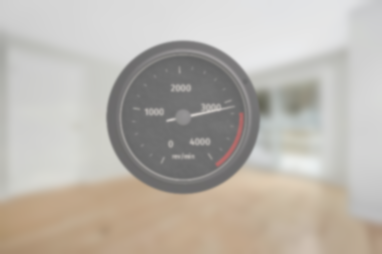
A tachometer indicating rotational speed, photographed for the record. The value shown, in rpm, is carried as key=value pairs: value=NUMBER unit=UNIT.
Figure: value=3100 unit=rpm
